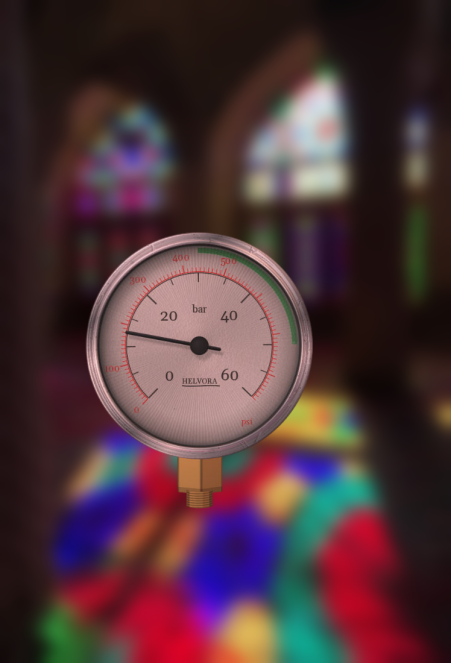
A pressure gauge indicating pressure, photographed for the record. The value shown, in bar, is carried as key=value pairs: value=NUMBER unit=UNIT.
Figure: value=12.5 unit=bar
